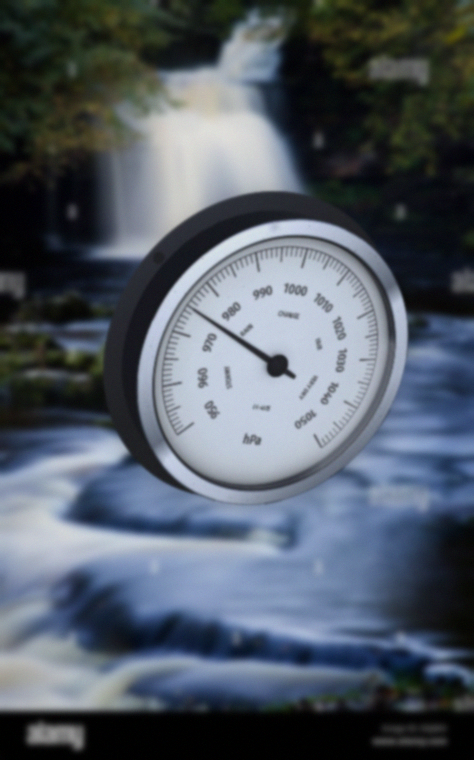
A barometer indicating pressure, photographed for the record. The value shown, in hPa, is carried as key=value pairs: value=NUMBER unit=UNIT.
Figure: value=975 unit=hPa
